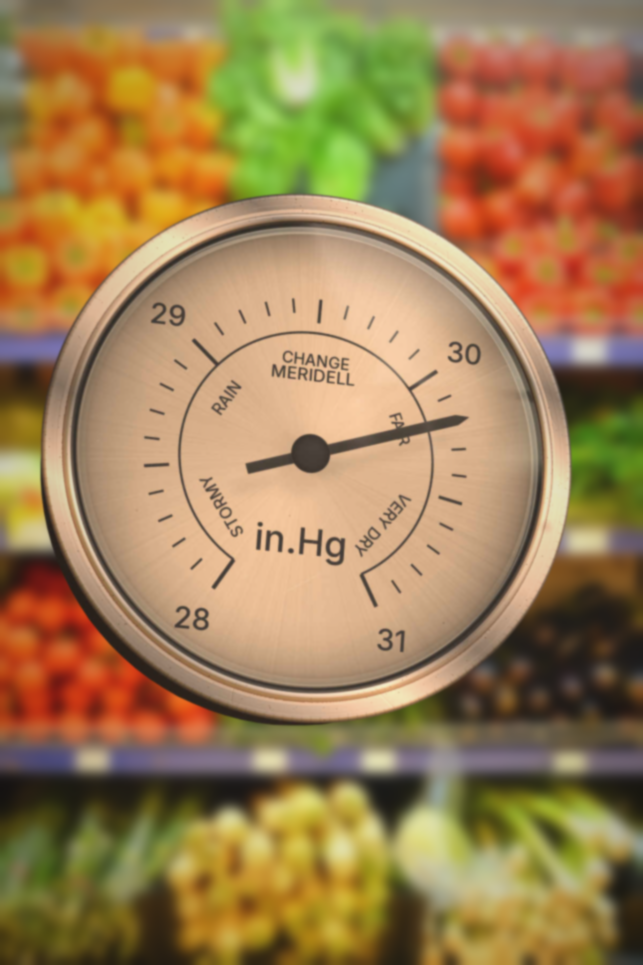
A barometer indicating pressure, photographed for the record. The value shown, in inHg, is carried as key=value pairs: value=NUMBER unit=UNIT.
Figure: value=30.2 unit=inHg
